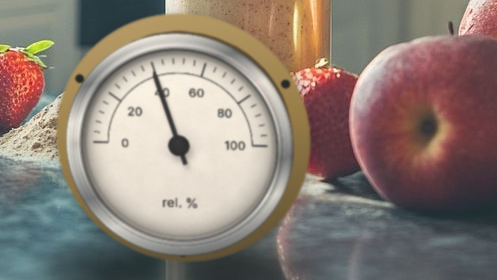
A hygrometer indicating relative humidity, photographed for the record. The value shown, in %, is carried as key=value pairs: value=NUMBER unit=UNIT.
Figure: value=40 unit=%
